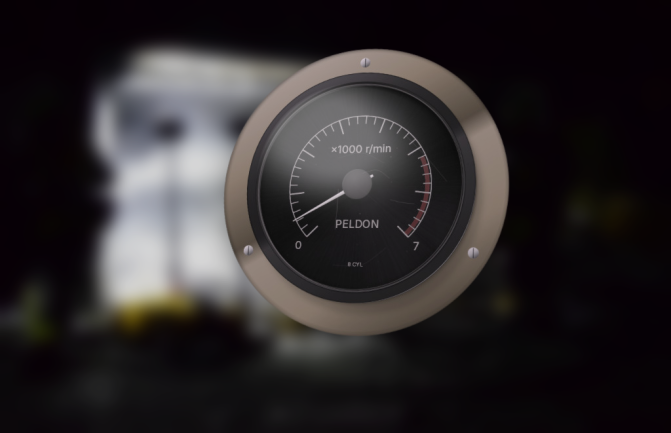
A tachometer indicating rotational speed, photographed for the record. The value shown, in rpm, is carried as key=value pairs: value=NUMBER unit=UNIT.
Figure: value=400 unit=rpm
